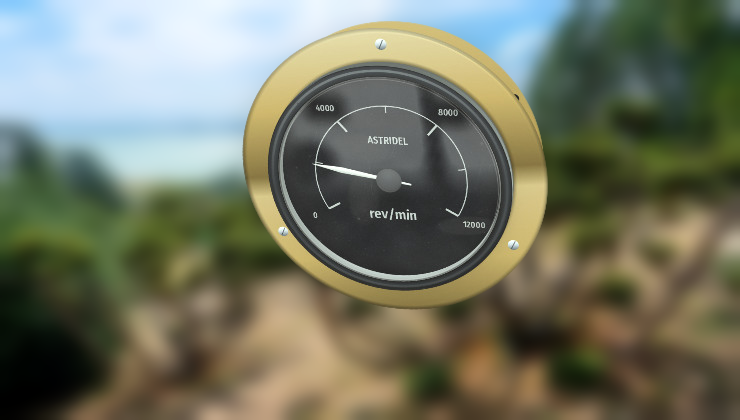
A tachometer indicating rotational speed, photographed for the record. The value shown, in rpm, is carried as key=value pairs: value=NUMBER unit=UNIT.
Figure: value=2000 unit=rpm
